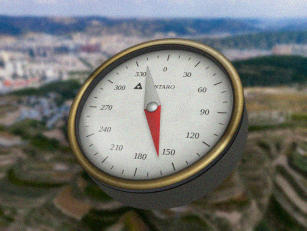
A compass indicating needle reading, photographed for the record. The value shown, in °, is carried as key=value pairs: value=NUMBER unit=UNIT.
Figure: value=160 unit=°
